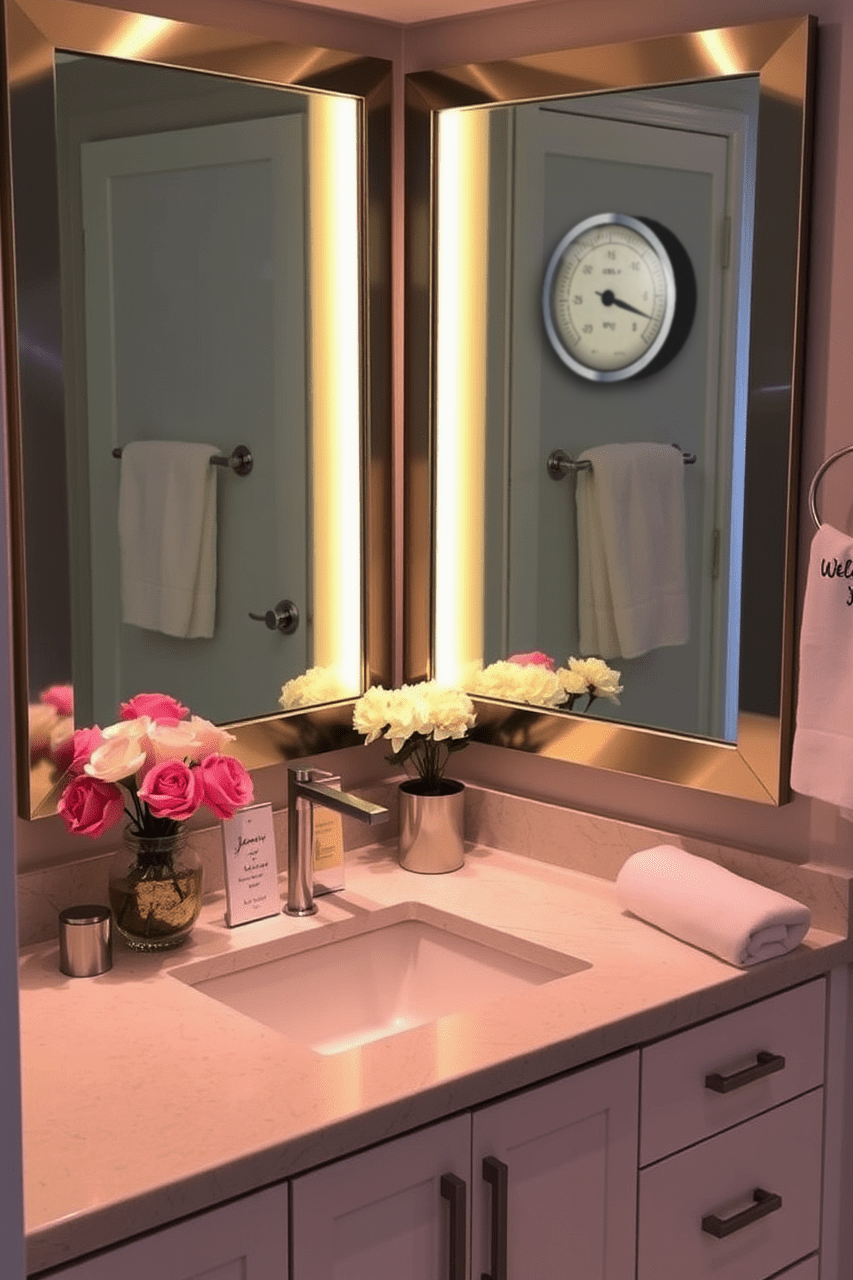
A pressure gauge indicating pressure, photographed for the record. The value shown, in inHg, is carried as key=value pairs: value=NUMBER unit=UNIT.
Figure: value=-2.5 unit=inHg
